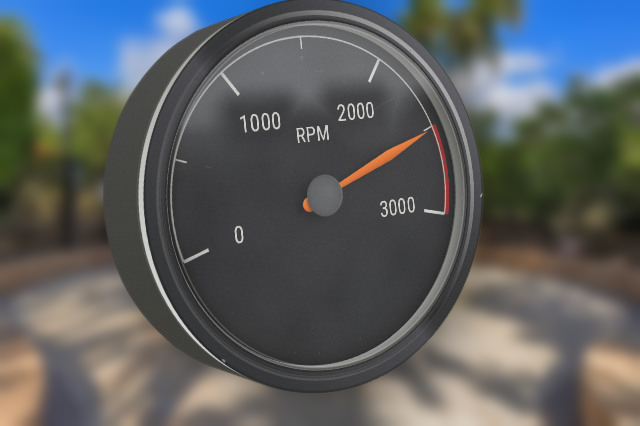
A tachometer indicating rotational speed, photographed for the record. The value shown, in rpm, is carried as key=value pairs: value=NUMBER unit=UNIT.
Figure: value=2500 unit=rpm
